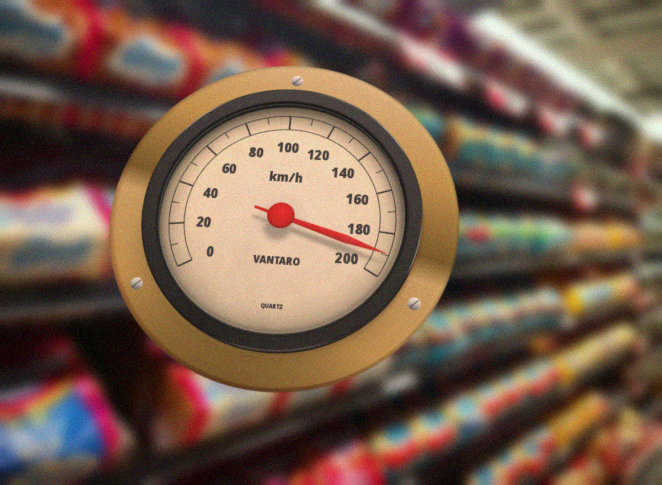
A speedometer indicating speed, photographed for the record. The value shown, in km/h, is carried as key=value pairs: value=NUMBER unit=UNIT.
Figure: value=190 unit=km/h
